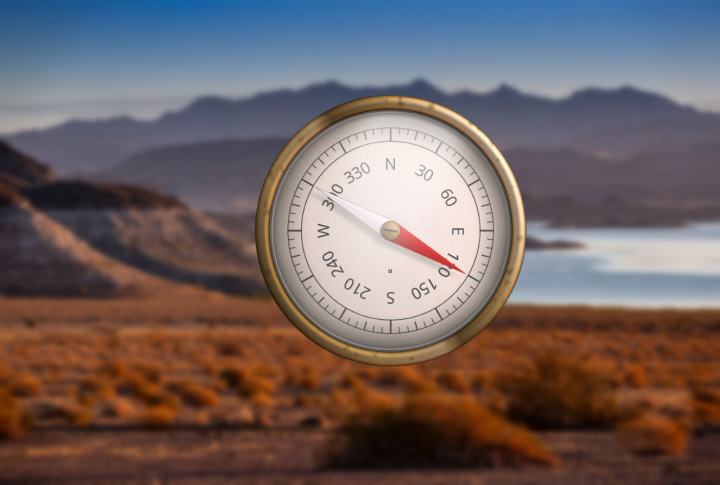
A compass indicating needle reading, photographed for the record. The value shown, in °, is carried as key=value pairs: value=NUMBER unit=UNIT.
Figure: value=120 unit=°
